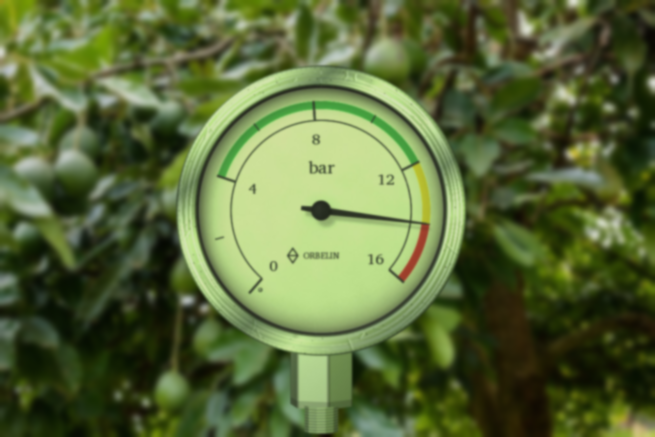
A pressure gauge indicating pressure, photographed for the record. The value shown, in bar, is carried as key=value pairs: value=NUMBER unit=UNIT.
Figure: value=14 unit=bar
